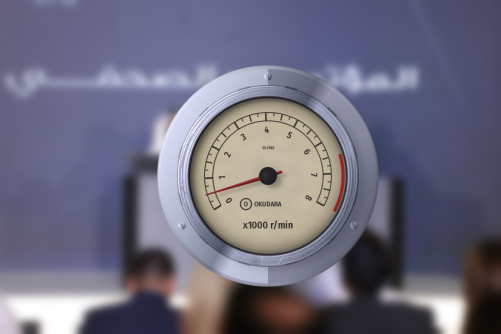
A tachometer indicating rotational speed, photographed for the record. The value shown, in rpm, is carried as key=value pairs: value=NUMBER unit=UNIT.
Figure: value=500 unit=rpm
